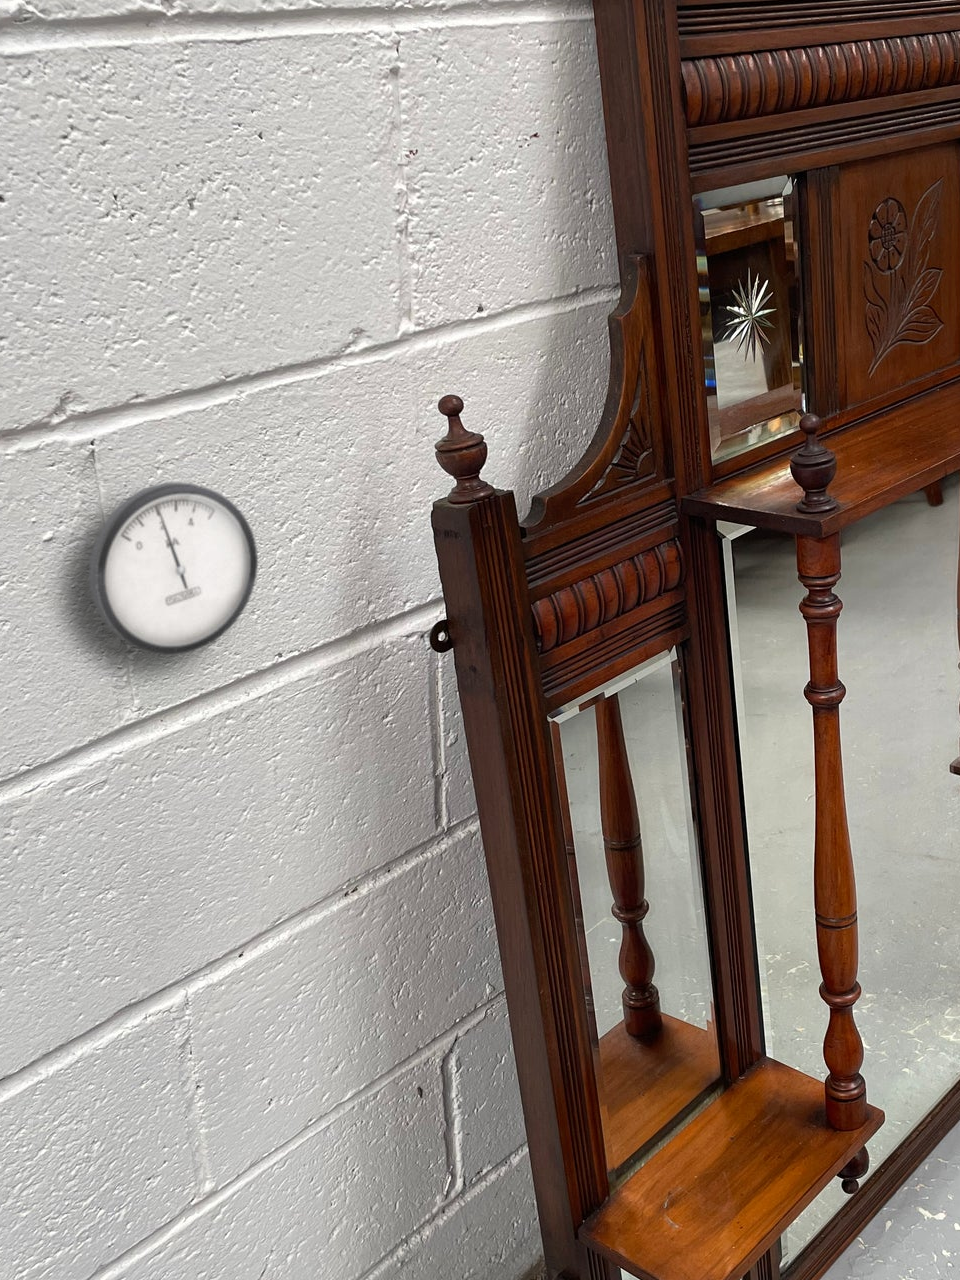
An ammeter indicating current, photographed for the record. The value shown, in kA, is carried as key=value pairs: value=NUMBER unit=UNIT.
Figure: value=2 unit=kA
